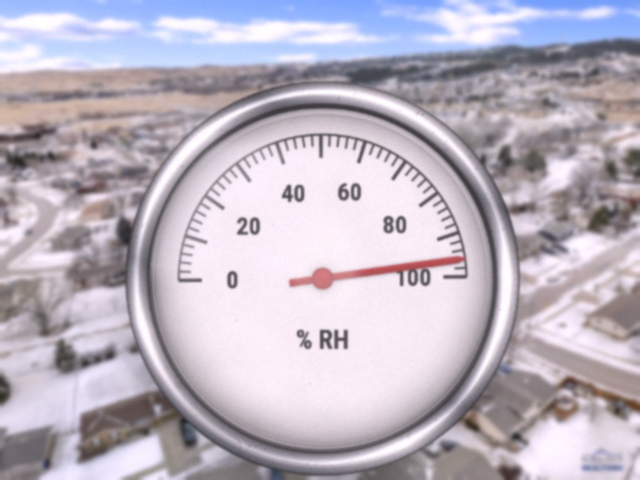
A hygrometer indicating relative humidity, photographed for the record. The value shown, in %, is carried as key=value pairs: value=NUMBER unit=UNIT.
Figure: value=96 unit=%
